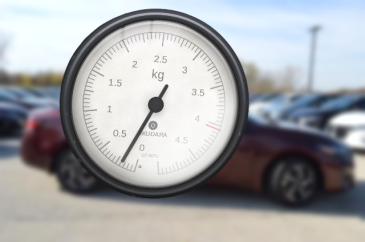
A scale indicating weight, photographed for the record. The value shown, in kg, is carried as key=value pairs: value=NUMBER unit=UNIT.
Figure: value=0.2 unit=kg
